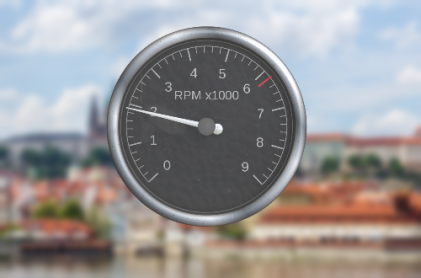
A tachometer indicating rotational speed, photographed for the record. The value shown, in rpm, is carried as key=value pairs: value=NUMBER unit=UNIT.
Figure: value=1900 unit=rpm
